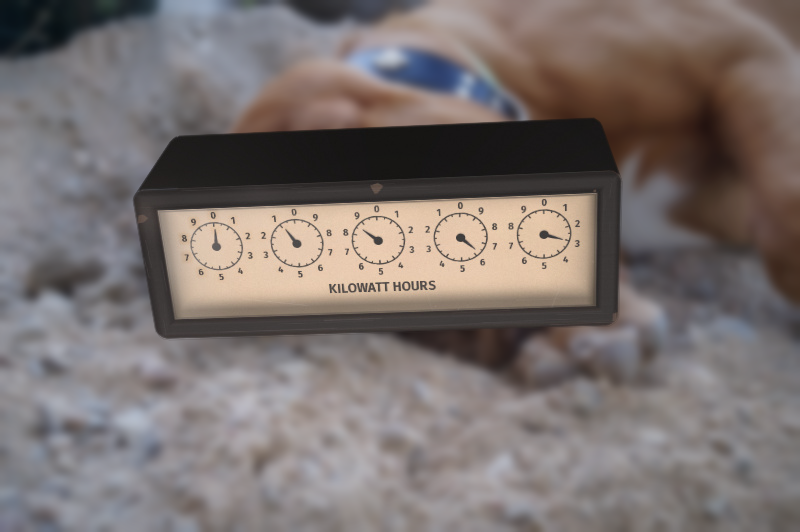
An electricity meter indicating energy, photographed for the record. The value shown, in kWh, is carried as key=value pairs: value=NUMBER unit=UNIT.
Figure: value=863 unit=kWh
